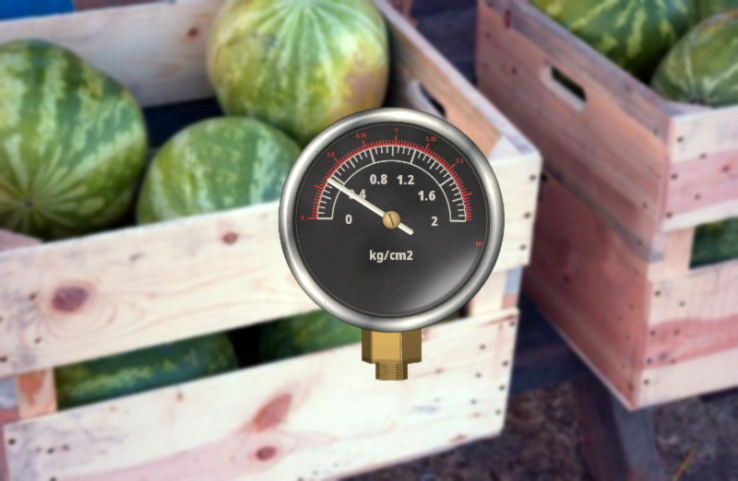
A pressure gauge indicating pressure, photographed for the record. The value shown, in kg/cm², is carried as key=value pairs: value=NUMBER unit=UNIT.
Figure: value=0.35 unit=kg/cm²
